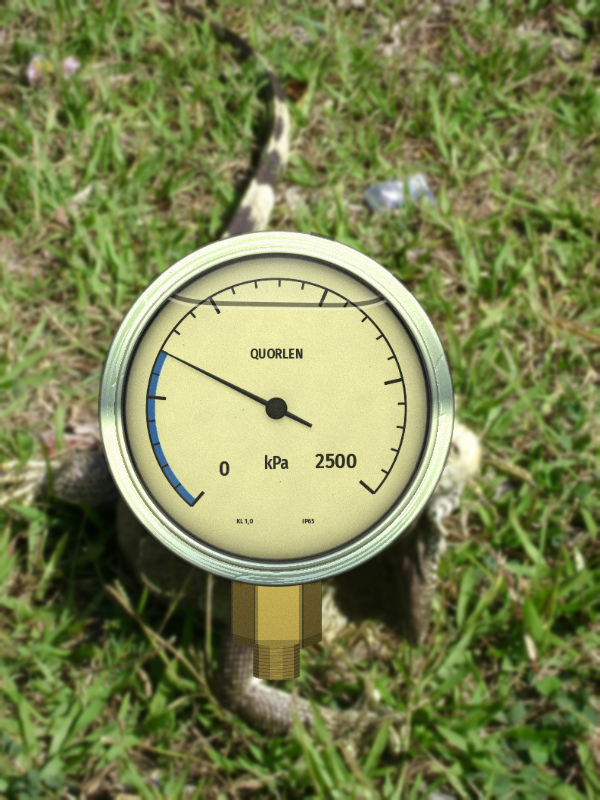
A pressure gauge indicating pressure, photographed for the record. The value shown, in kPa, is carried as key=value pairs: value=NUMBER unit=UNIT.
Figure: value=700 unit=kPa
